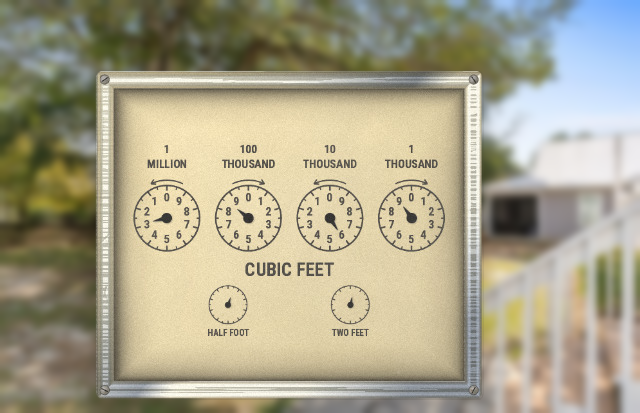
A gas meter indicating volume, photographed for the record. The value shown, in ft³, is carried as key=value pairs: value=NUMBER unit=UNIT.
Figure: value=285900 unit=ft³
